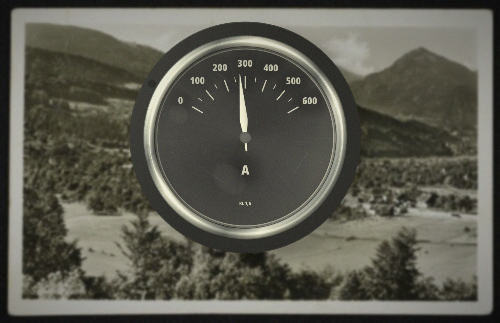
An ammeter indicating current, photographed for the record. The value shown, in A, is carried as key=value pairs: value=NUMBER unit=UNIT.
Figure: value=275 unit=A
